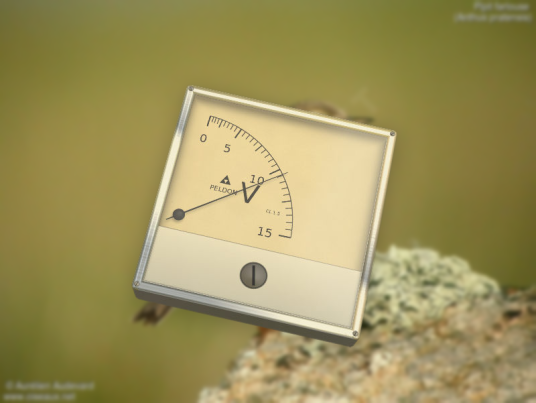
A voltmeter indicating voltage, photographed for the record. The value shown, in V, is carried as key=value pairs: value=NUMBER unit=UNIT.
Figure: value=10.5 unit=V
